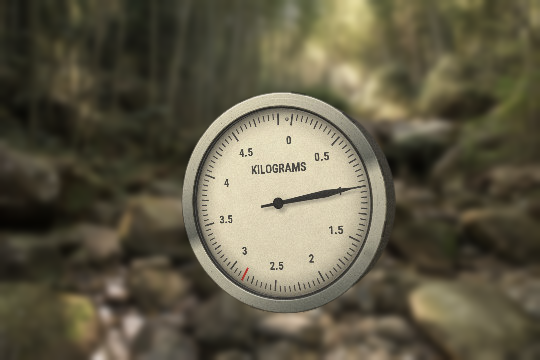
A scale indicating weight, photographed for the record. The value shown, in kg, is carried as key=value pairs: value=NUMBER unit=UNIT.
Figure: value=1 unit=kg
